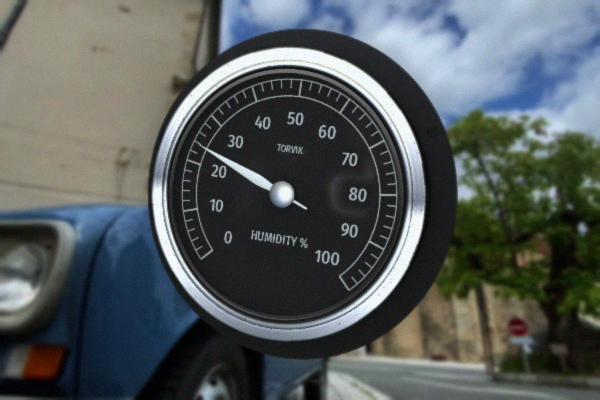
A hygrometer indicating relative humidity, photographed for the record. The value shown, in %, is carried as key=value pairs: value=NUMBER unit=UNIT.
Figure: value=24 unit=%
